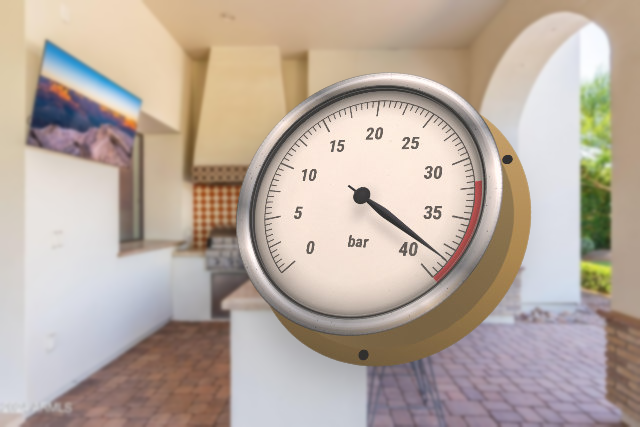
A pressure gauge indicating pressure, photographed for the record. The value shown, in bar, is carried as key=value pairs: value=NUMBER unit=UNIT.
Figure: value=38.5 unit=bar
